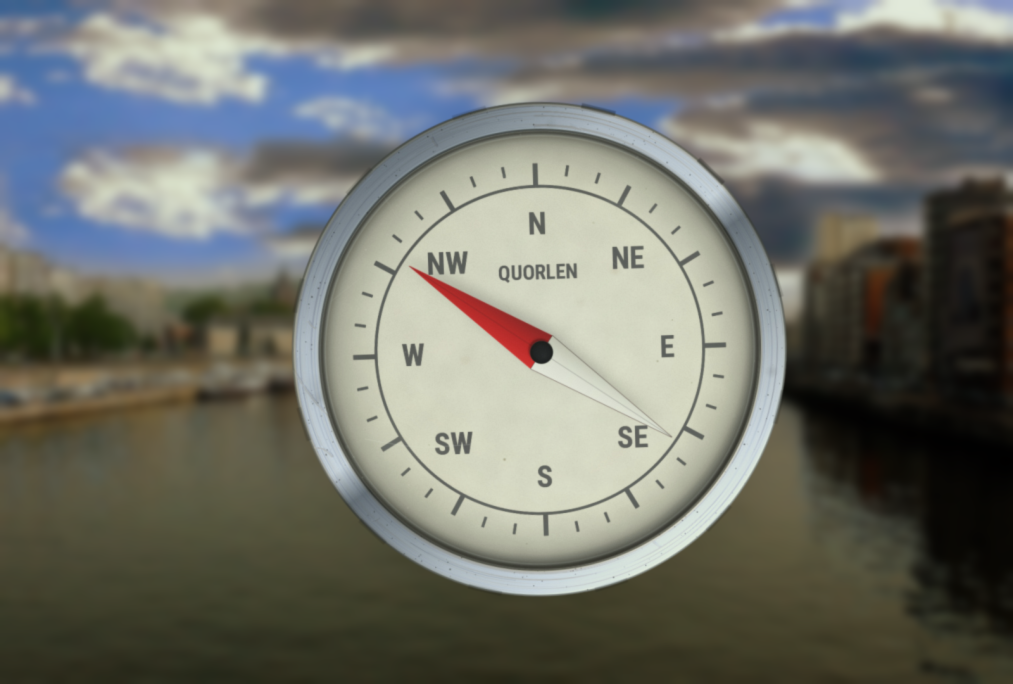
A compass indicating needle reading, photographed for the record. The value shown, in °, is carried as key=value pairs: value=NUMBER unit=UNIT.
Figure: value=305 unit=°
